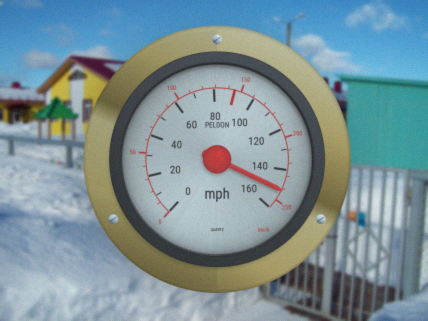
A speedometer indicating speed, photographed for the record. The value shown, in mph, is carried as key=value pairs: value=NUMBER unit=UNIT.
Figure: value=150 unit=mph
